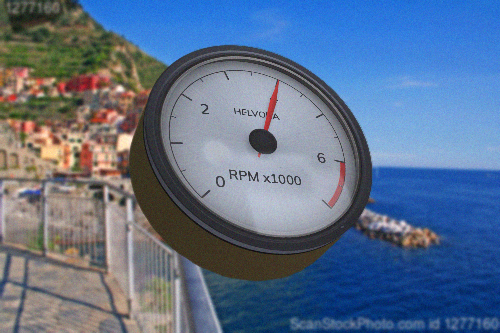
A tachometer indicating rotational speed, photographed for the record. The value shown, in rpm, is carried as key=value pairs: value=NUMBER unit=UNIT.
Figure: value=4000 unit=rpm
